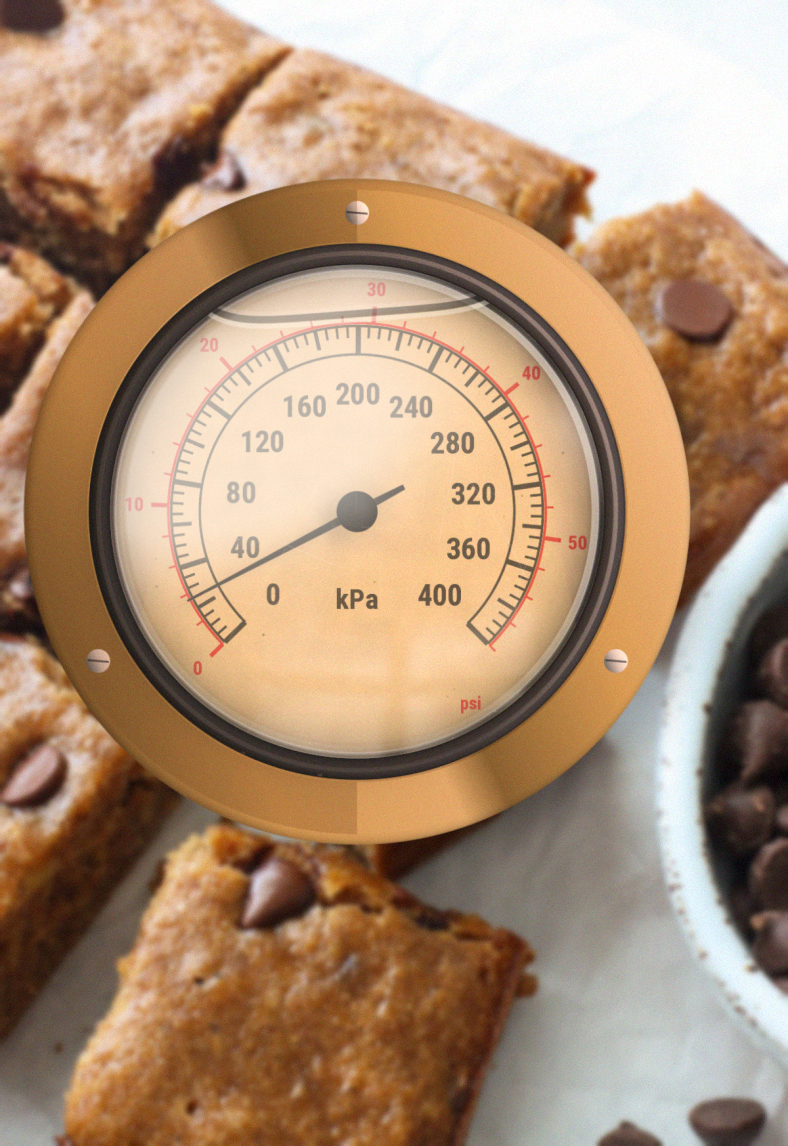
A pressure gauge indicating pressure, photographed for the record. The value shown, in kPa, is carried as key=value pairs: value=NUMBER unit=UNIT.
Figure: value=25 unit=kPa
